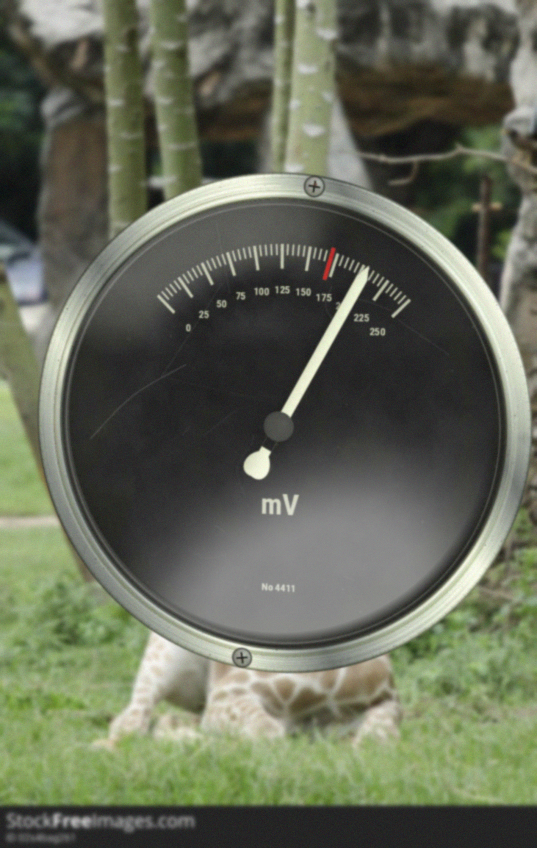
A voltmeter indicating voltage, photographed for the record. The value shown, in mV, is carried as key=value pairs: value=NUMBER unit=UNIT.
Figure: value=205 unit=mV
